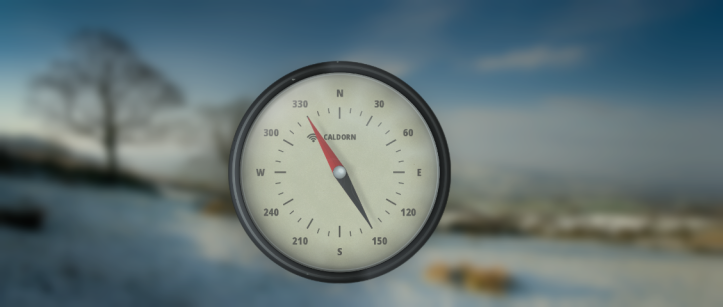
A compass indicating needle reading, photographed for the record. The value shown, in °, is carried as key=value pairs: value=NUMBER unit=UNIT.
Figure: value=330 unit=°
